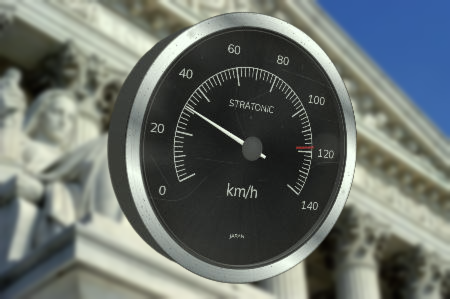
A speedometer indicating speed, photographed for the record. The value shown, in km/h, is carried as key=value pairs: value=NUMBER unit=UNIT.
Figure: value=30 unit=km/h
